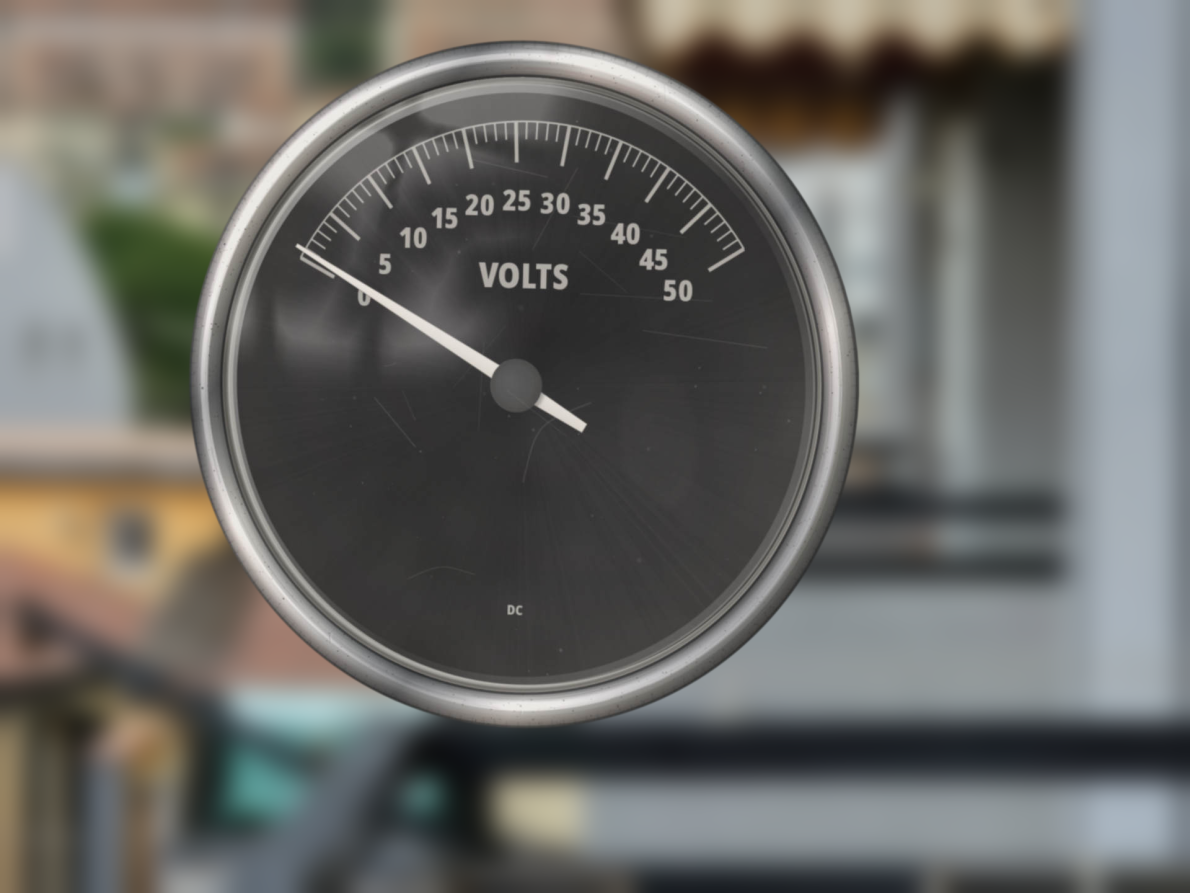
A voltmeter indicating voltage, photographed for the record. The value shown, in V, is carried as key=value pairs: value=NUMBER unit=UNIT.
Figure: value=1 unit=V
